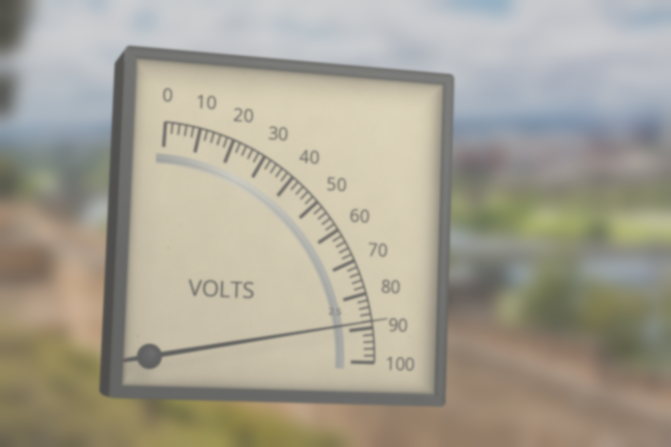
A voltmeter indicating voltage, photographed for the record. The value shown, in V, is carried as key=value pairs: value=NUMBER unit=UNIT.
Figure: value=88 unit=V
